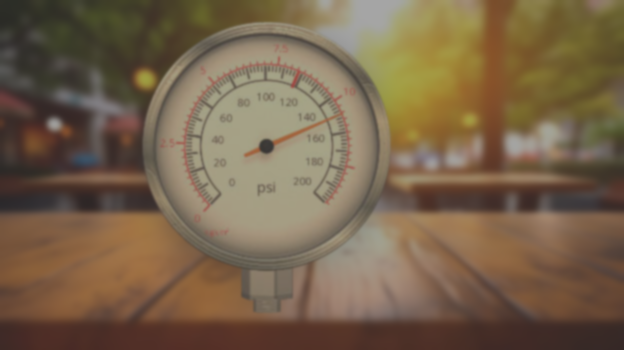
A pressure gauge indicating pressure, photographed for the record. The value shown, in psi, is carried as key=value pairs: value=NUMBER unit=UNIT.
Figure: value=150 unit=psi
